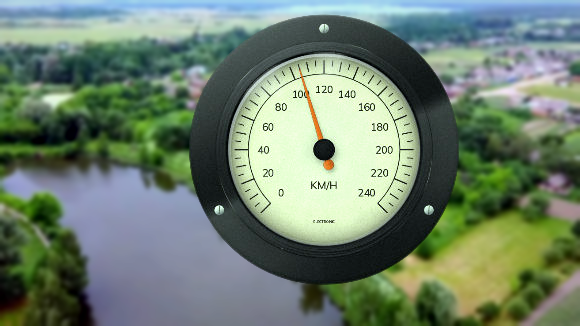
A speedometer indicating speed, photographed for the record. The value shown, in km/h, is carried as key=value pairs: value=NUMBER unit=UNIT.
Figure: value=105 unit=km/h
